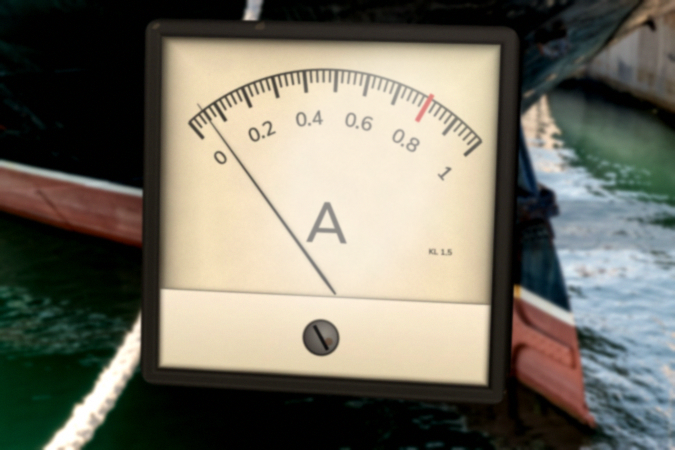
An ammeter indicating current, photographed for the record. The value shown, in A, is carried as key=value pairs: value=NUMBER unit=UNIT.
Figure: value=0.06 unit=A
